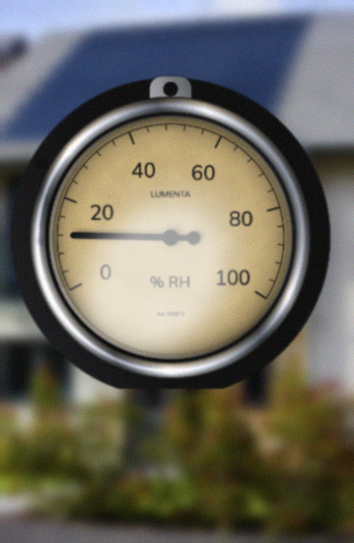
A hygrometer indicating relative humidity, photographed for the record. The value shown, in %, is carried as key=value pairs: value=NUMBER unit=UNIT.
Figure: value=12 unit=%
